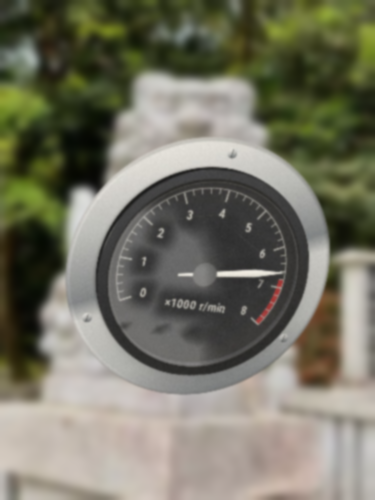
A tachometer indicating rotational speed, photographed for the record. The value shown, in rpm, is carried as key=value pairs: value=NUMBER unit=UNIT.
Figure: value=6600 unit=rpm
